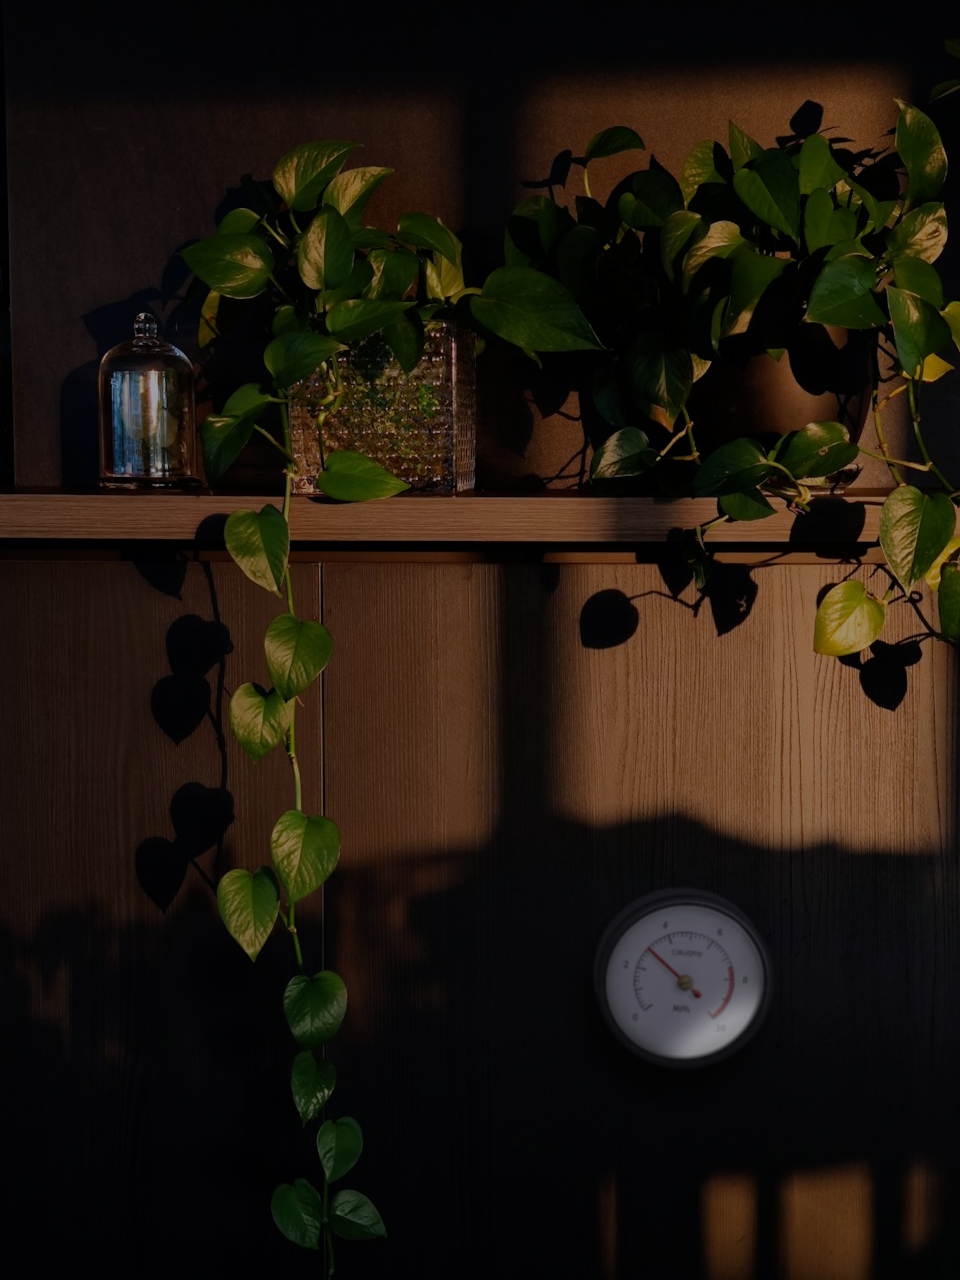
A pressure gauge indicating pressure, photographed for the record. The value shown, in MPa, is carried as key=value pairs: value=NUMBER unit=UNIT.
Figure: value=3 unit=MPa
